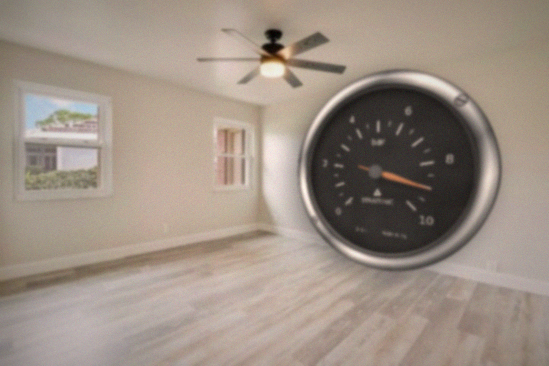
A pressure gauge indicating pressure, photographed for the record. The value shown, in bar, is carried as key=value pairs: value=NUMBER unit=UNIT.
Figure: value=9 unit=bar
